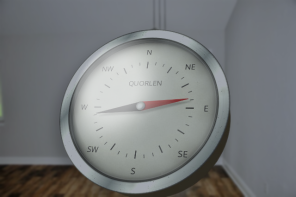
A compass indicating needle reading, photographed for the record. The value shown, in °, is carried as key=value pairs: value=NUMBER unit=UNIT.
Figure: value=80 unit=°
